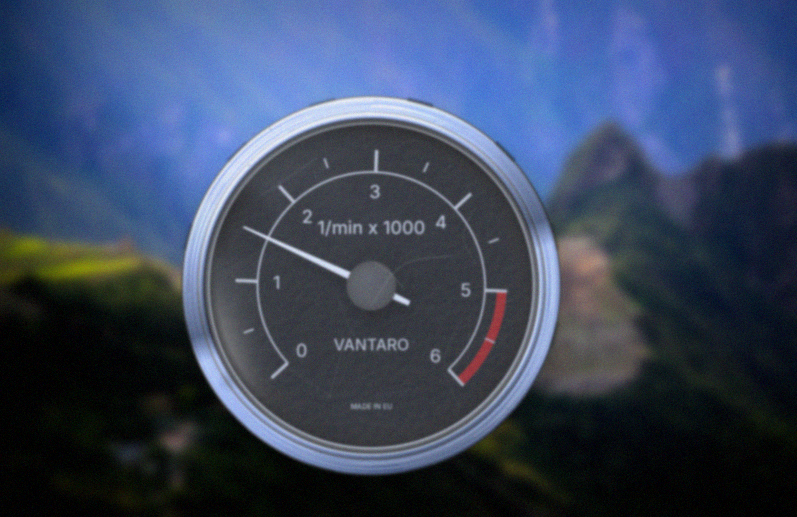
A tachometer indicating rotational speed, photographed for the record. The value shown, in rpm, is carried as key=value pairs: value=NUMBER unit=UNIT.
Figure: value=1500 unit=rpm
